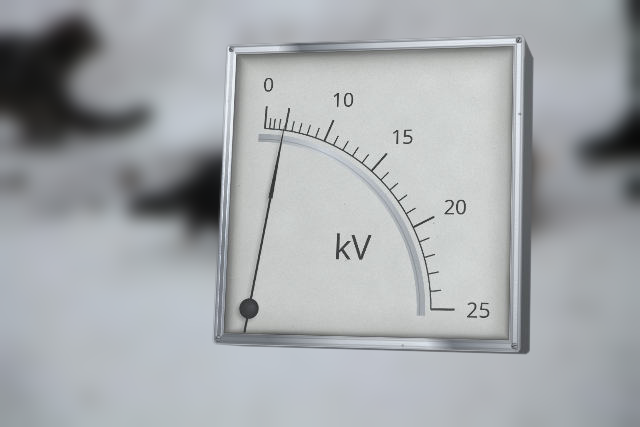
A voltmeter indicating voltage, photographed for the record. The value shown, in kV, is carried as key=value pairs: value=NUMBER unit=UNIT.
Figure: value=5 unit=kV
